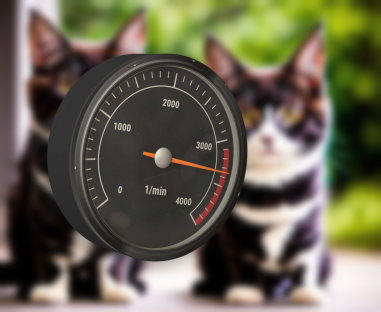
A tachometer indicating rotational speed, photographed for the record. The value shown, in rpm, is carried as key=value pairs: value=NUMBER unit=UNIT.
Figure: value=3350 unit=rpm
